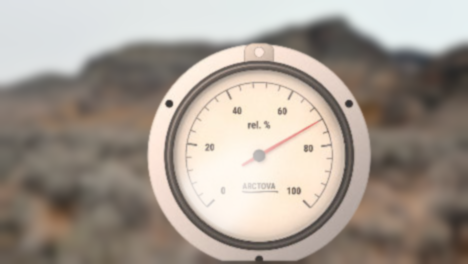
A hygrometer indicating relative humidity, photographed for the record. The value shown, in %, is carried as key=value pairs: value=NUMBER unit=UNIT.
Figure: value=72 unit=%
